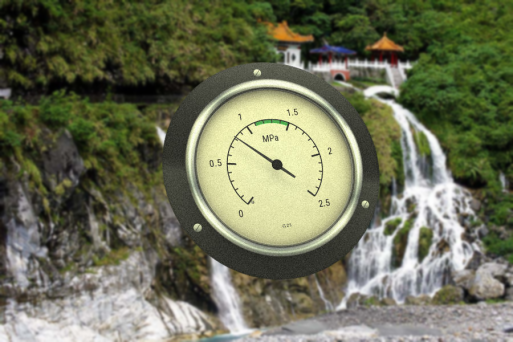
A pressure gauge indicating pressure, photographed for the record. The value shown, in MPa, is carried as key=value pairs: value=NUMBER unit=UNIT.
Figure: value=0.8 unit=MPa
